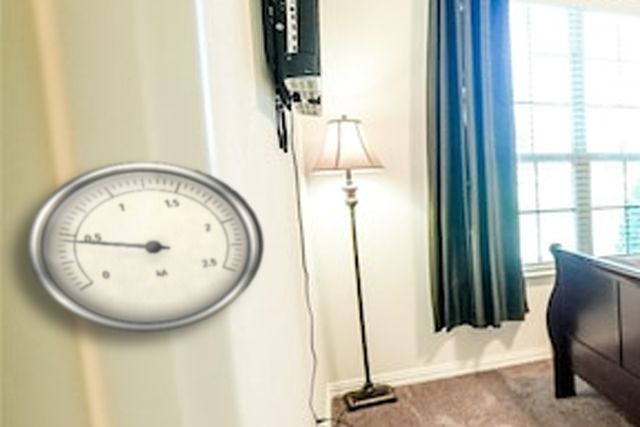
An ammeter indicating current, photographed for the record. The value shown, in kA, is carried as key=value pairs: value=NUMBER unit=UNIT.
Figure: value=0.45 unit=kA
